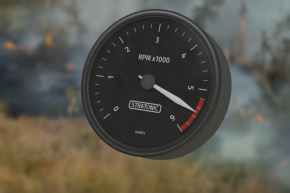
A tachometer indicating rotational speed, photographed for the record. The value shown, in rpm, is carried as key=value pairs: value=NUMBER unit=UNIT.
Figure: value=5500 unit=rpm
